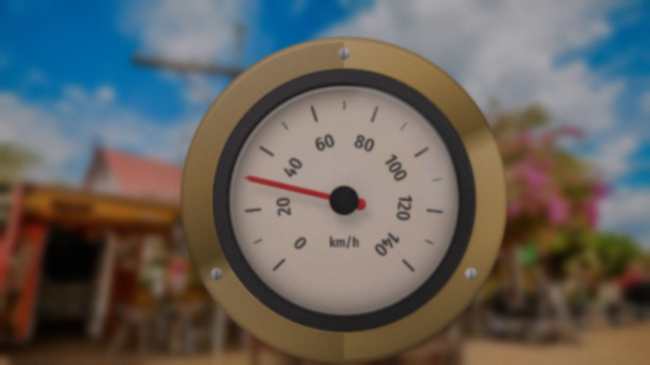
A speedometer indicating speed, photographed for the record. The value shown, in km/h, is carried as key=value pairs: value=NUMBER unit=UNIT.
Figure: value=30 unit=km/h
